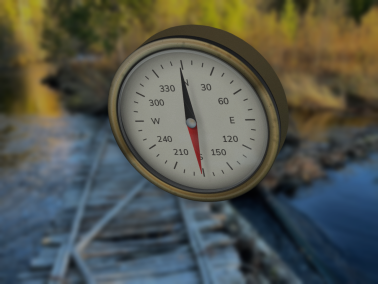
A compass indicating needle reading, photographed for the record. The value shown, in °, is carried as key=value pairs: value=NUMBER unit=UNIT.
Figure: value=180 unit=°
